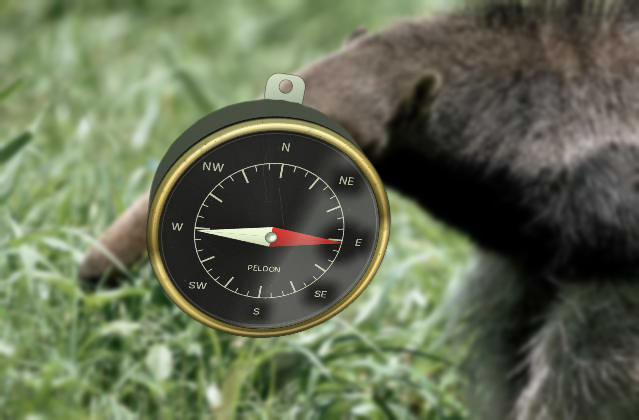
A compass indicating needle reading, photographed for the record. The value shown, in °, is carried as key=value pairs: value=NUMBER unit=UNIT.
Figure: value=90 unit=°
